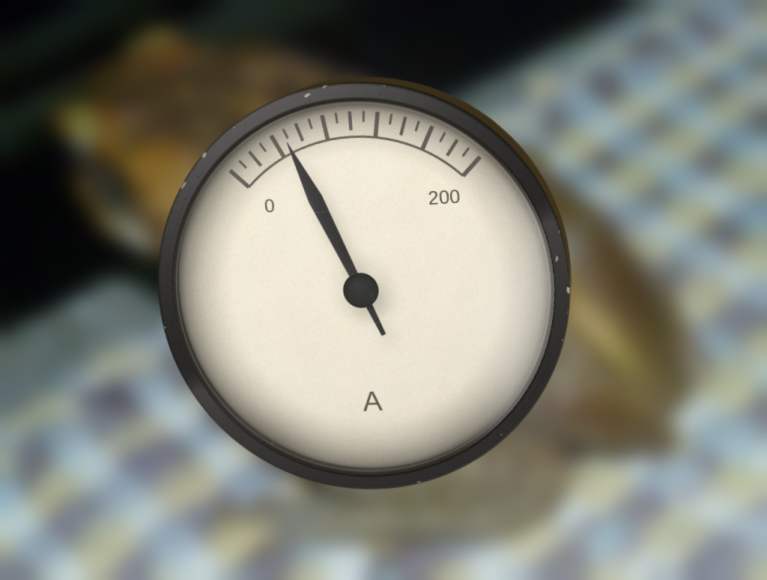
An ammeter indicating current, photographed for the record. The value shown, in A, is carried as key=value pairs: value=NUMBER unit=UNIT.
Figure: value=50 unit=A
